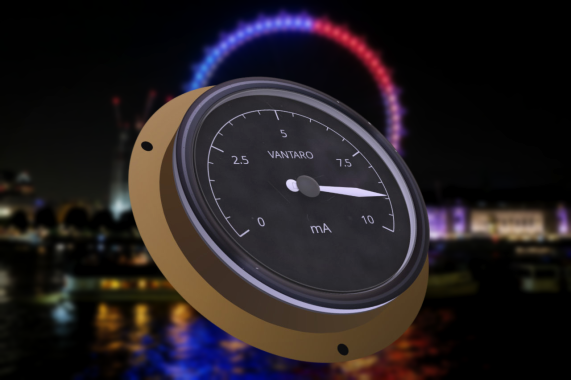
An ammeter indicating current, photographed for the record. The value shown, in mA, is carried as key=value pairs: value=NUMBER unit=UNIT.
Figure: value=9 unit=mA
